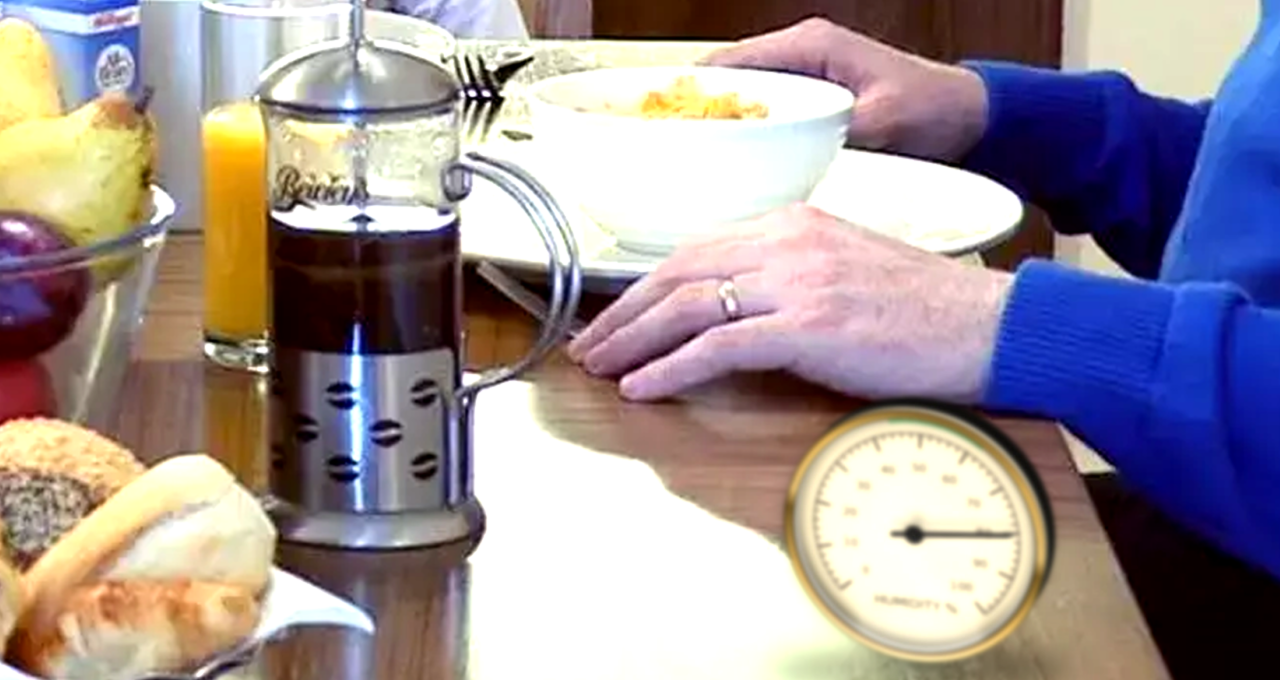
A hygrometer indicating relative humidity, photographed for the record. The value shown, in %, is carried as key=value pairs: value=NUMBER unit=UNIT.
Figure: value=80 unit=%
